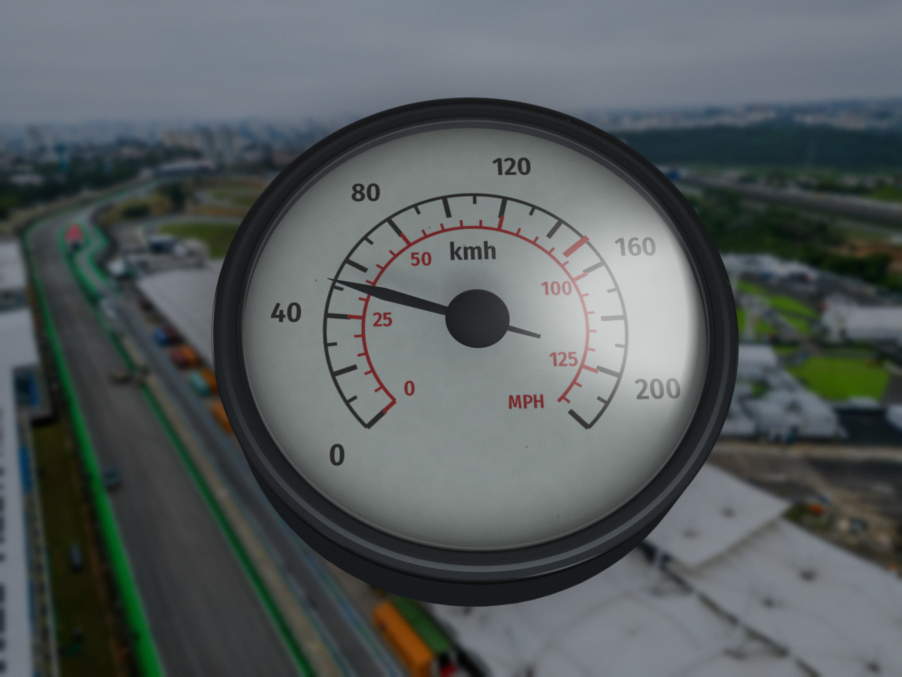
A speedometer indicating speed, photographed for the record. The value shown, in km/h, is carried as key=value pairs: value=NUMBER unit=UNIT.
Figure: value=50 unit=km/h
